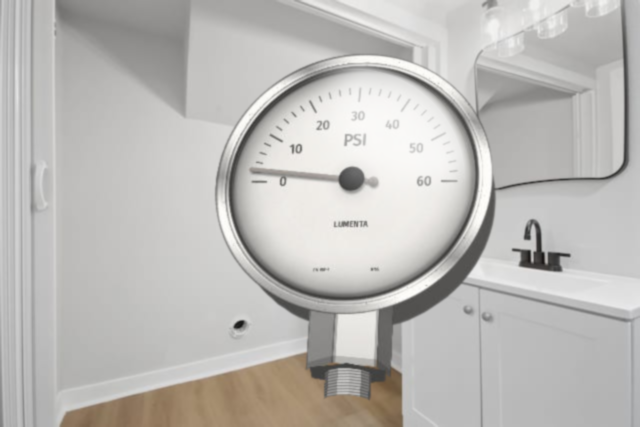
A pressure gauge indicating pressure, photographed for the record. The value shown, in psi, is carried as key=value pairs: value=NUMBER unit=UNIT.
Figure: value=2 unit=psi
